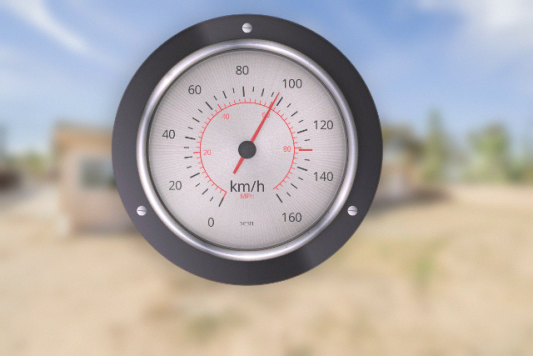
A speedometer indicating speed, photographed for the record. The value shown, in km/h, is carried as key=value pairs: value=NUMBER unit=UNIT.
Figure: value=97.5 unit=km/h
